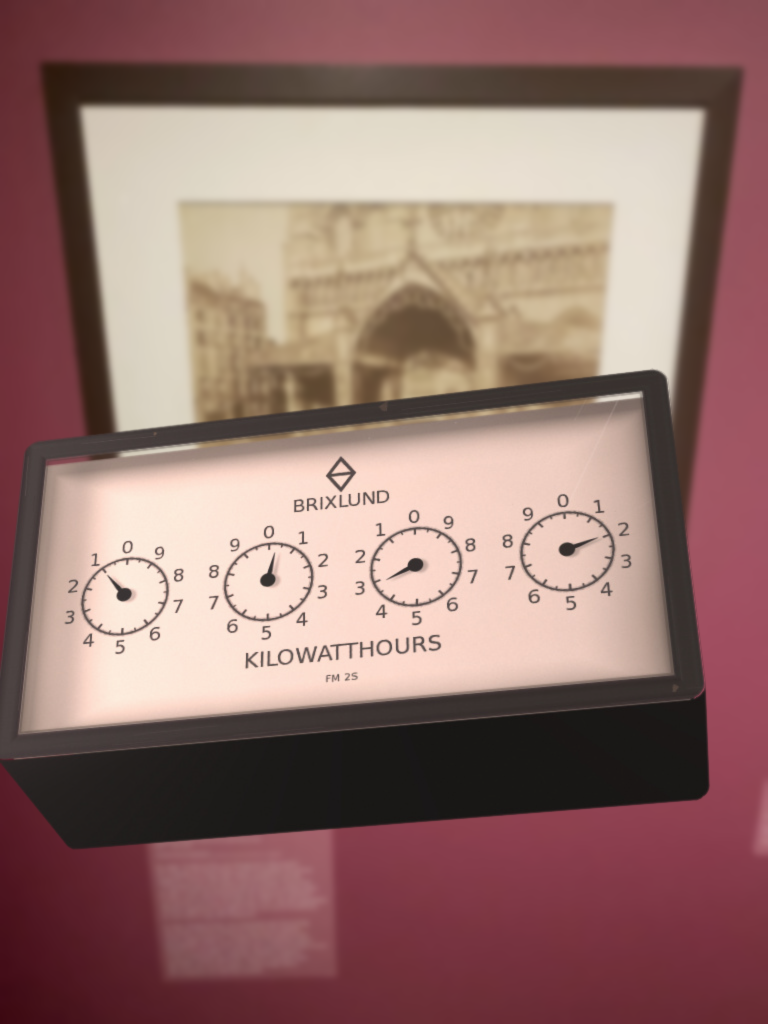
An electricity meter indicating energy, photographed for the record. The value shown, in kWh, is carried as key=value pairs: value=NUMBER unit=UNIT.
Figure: value=1032 unit=kWh
